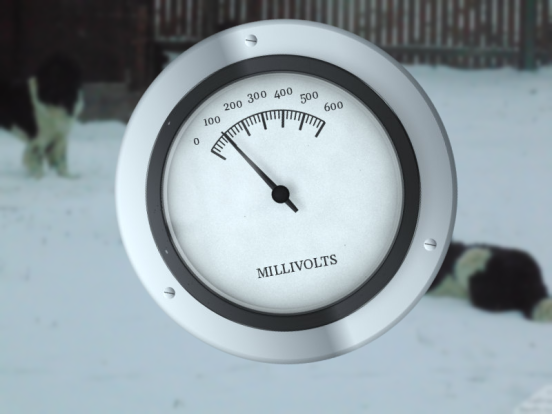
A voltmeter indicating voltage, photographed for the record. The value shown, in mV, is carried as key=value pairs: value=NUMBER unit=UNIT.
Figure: value=100 unit=mV
